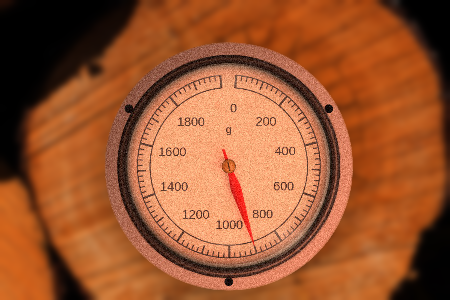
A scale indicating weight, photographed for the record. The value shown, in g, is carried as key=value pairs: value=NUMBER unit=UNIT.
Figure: value=900 unit=g
